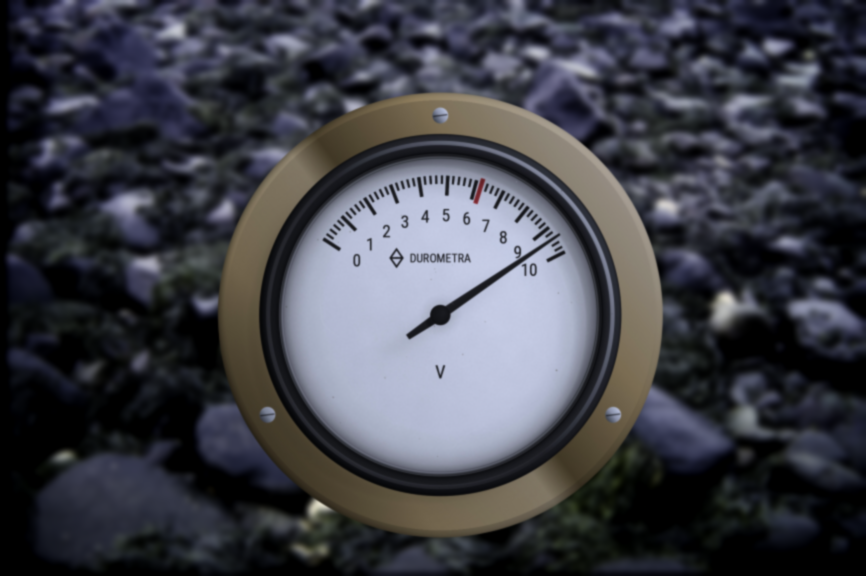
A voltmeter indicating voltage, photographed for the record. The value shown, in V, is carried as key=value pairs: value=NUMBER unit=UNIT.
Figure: value=9.4 unit=V
